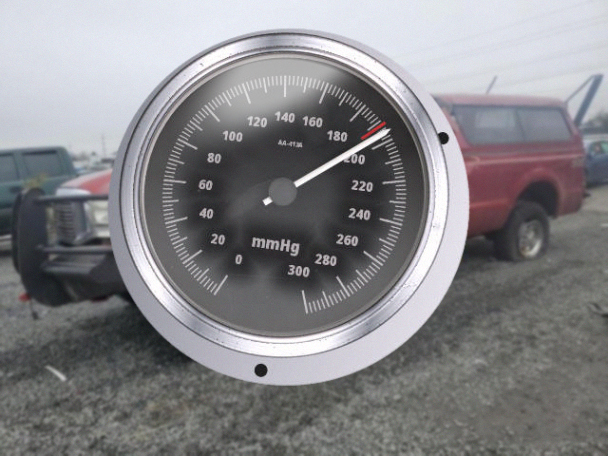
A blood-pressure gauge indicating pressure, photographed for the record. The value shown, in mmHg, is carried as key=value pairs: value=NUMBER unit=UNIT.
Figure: value=196 unit=mmHg
